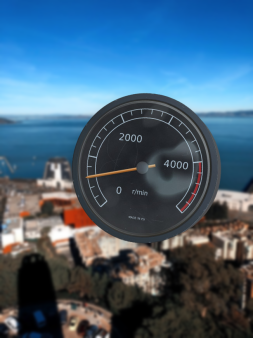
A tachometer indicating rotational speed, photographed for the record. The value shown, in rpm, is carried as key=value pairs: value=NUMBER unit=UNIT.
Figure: value=600 unit=rpm
